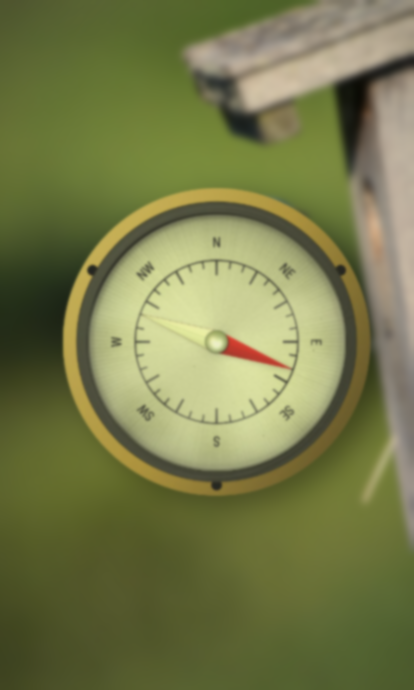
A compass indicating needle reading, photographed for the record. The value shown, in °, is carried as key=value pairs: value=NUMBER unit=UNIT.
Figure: value=110 unit=°
